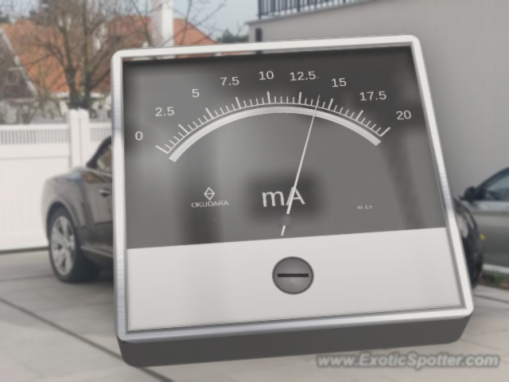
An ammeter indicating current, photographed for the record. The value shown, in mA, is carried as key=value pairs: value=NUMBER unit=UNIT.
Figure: value=14 unit=mA
